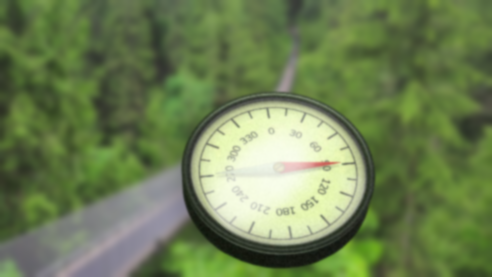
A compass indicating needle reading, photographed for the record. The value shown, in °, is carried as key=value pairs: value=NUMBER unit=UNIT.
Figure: value=90 unit=°
